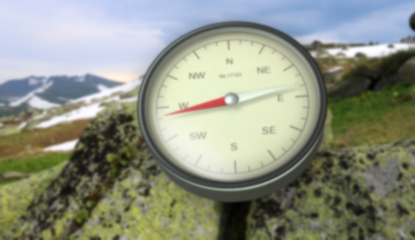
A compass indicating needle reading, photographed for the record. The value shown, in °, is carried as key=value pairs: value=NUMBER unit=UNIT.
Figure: value=260 unit=°
